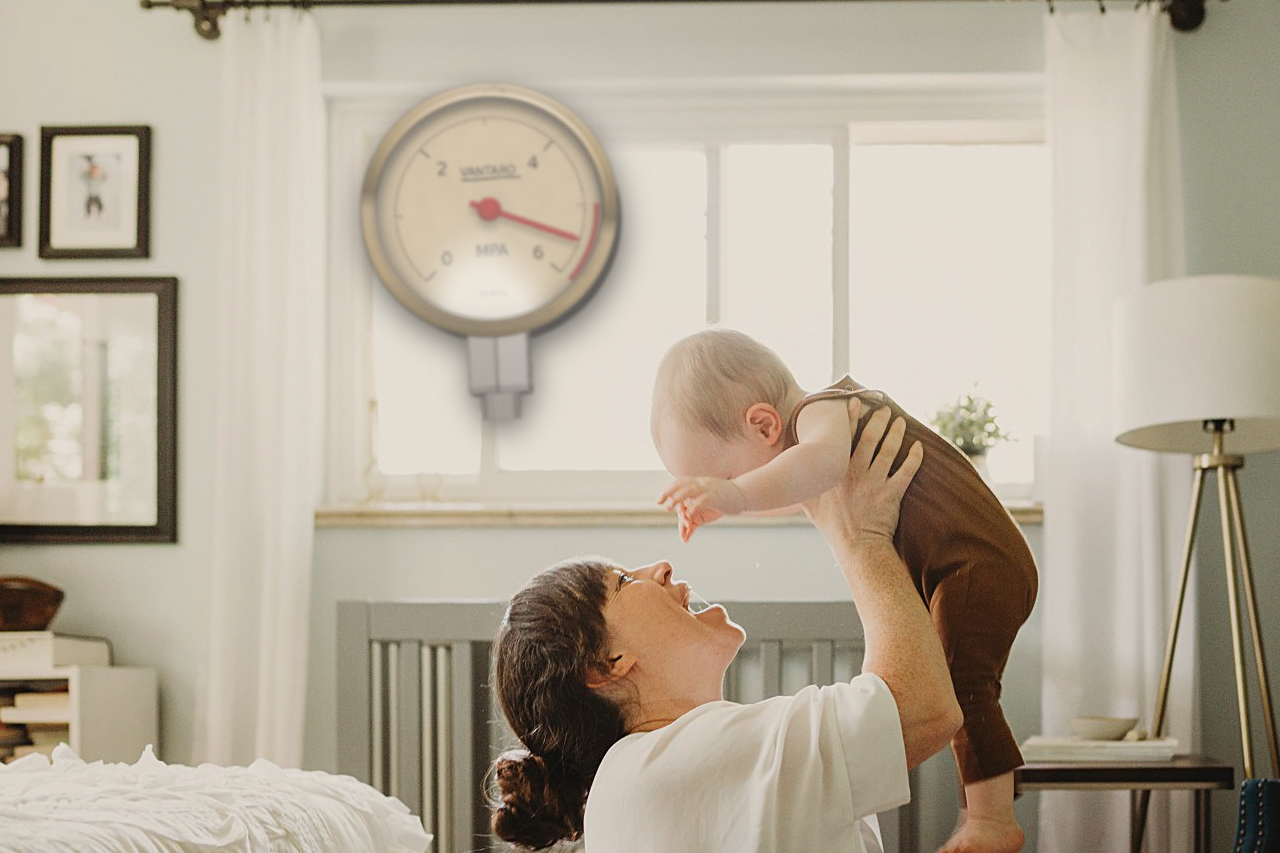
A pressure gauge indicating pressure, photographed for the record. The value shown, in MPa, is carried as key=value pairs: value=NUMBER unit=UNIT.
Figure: value=5.5 unit=MPa
